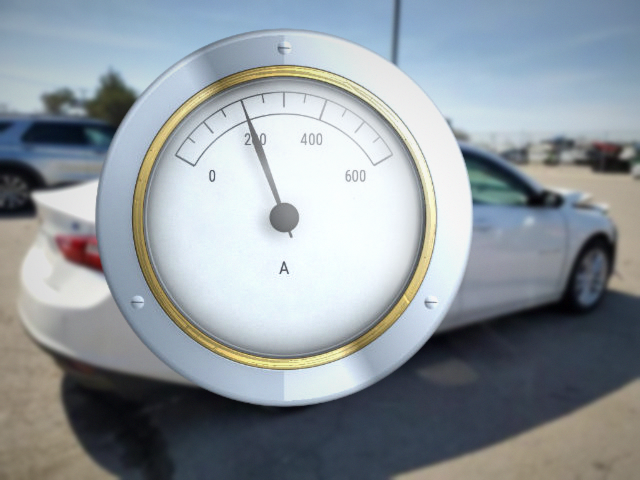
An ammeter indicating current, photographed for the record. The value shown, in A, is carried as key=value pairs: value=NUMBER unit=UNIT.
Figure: value=200 unit=A
